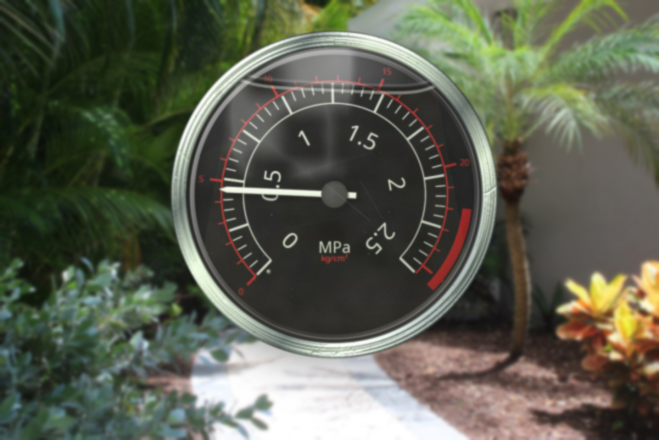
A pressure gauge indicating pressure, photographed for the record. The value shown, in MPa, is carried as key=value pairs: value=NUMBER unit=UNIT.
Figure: value=0.45 unit=MPa
